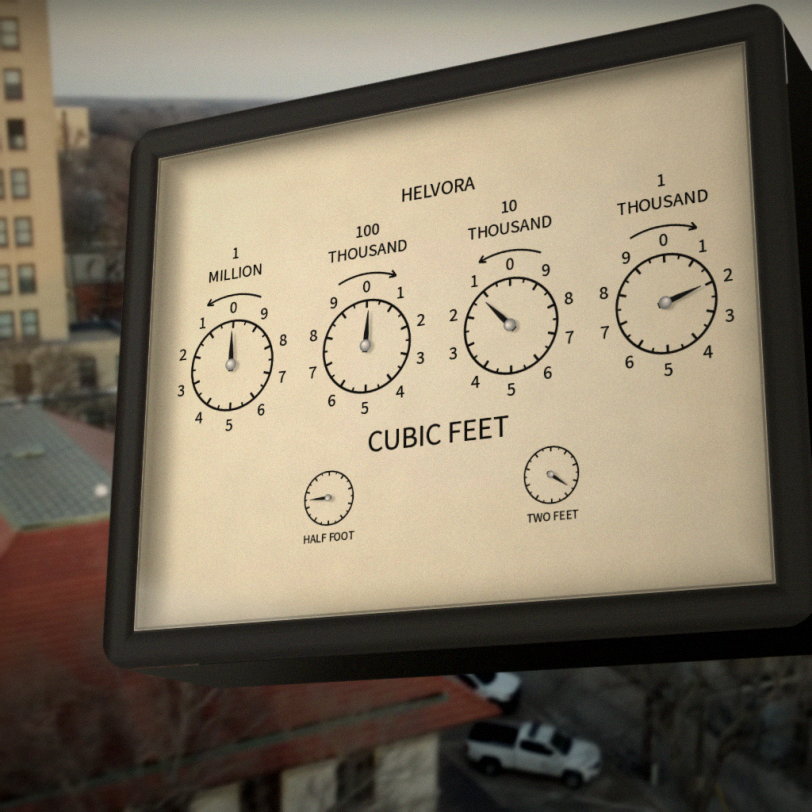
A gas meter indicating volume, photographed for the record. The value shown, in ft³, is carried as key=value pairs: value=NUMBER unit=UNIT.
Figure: value=1200 unit=ft³
